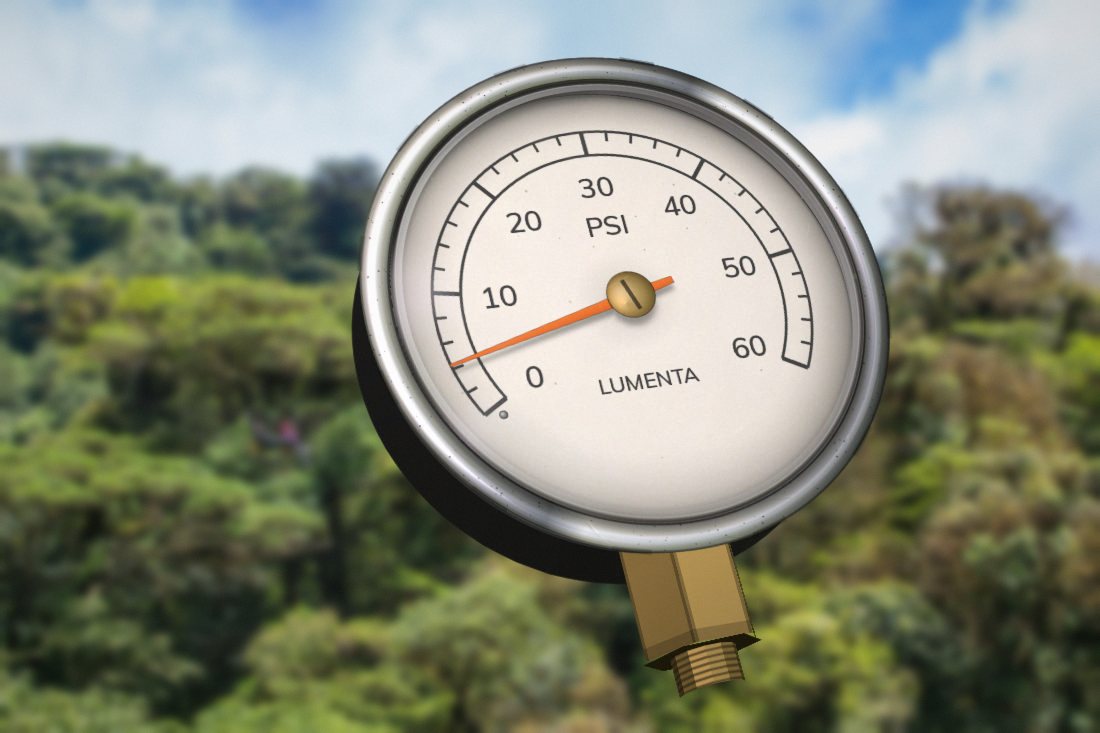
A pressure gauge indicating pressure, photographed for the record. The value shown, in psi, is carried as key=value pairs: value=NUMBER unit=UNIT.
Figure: value=4 unit=psi
